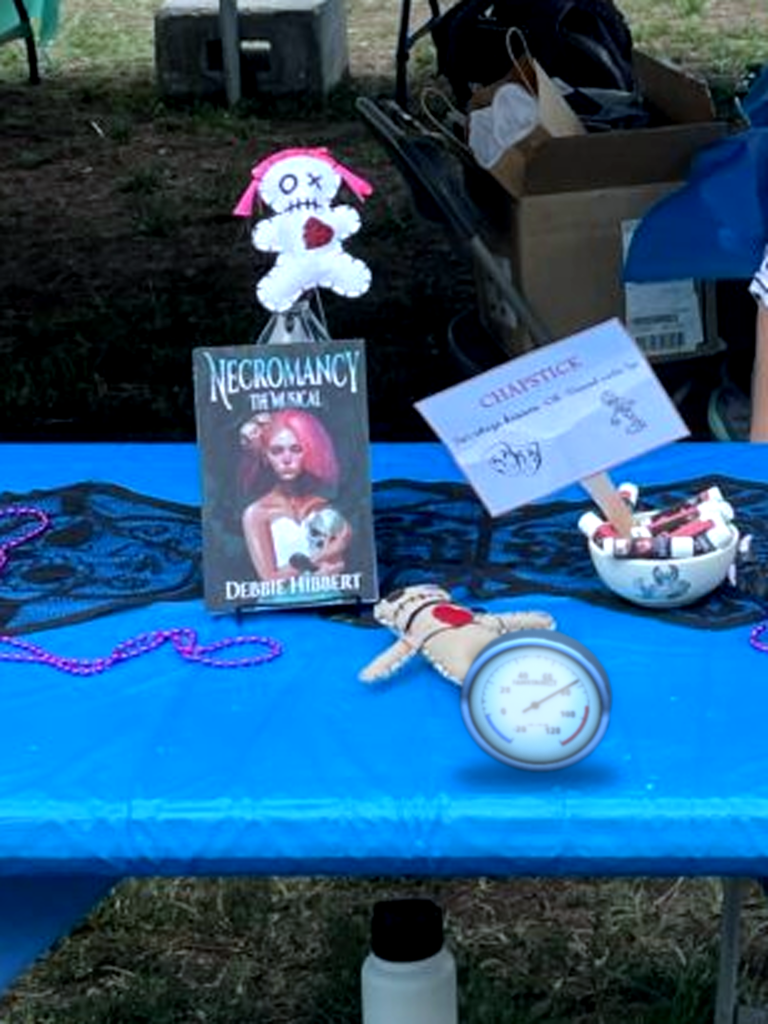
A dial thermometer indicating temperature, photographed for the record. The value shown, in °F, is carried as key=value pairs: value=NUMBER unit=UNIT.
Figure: value=76 unit=°F
